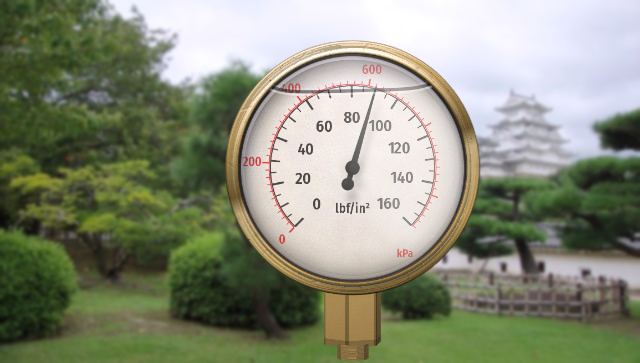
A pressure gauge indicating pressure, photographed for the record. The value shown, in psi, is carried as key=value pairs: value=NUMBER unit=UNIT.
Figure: value=90 unit=psi
